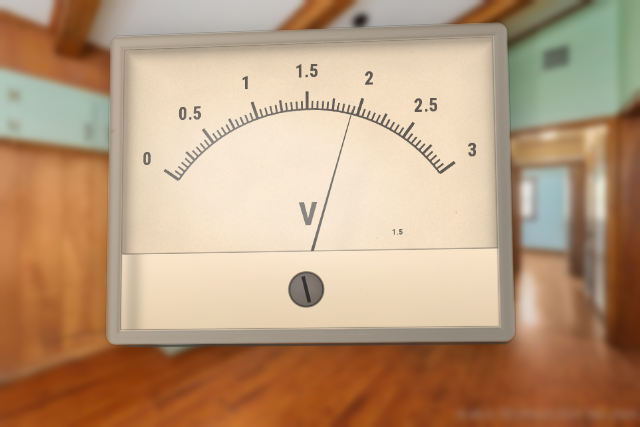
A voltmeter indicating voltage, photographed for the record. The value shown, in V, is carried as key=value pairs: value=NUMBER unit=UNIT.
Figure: value=1.95 unit=V
